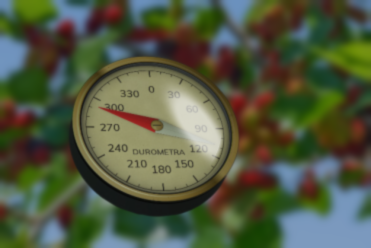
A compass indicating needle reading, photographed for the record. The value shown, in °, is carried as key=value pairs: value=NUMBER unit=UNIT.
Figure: value=290 unit=°
